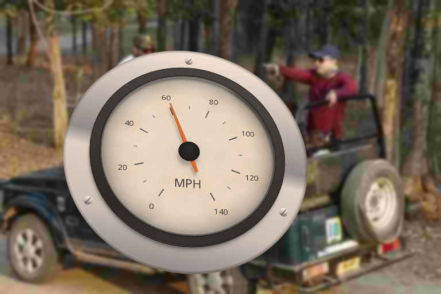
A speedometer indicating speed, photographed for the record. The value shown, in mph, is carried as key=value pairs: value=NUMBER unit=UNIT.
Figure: value=60 unit=mph
